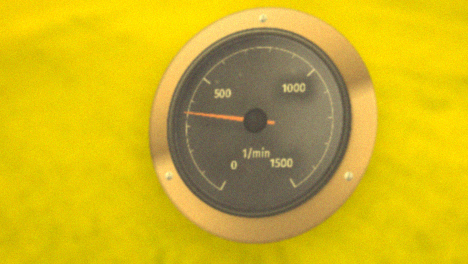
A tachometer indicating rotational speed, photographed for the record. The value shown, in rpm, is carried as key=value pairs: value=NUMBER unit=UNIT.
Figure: value=350 unit=rpm
